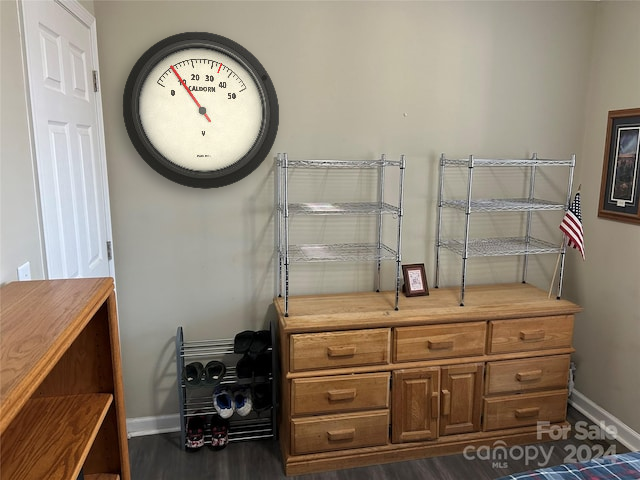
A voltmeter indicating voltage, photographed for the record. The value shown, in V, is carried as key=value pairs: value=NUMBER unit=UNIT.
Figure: value=10 unit=V
